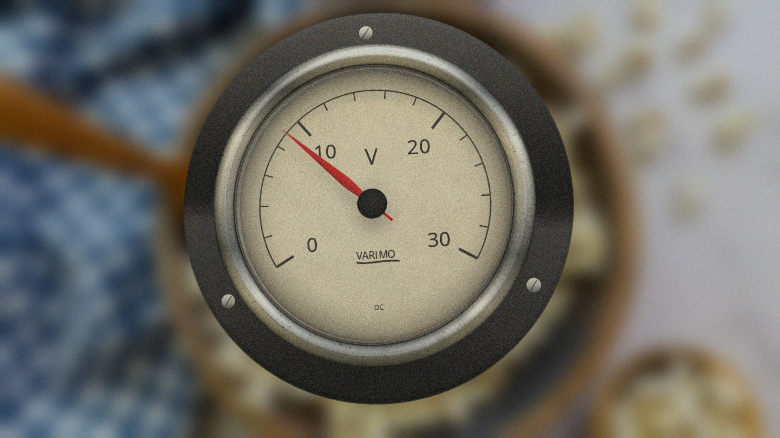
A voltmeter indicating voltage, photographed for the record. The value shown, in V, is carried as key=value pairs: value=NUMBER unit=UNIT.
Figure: value=9 unit=V
